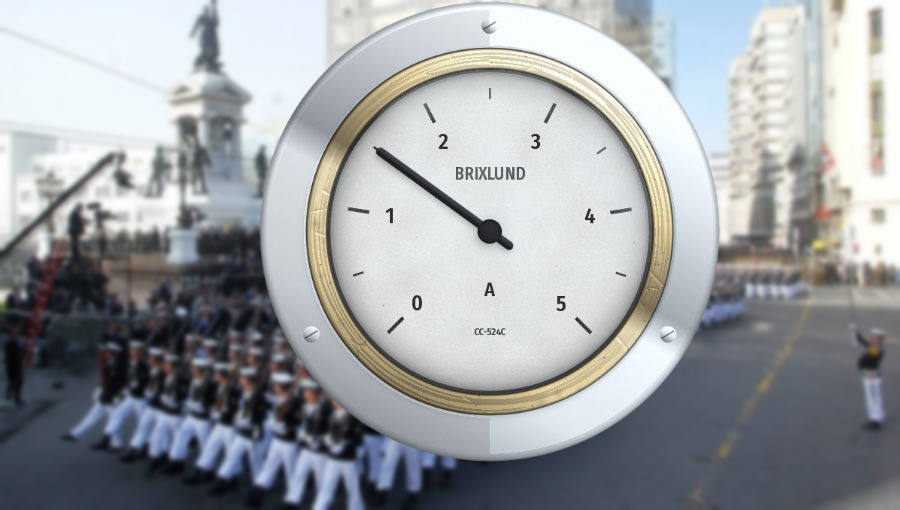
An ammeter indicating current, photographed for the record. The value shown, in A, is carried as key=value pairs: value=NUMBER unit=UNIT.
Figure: value=1.5 unit=A
